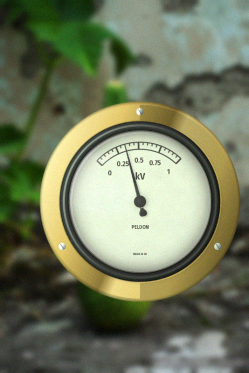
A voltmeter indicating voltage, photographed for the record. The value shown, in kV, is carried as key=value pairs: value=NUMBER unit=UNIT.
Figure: value=0.35 unit=kV
